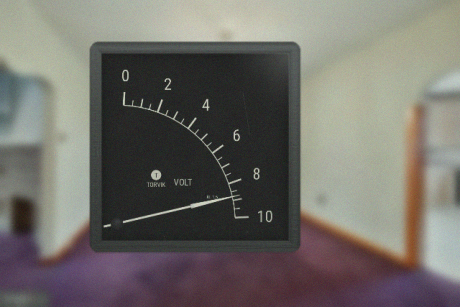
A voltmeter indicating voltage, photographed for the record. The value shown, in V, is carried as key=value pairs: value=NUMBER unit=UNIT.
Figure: value=8.75 unit=V
